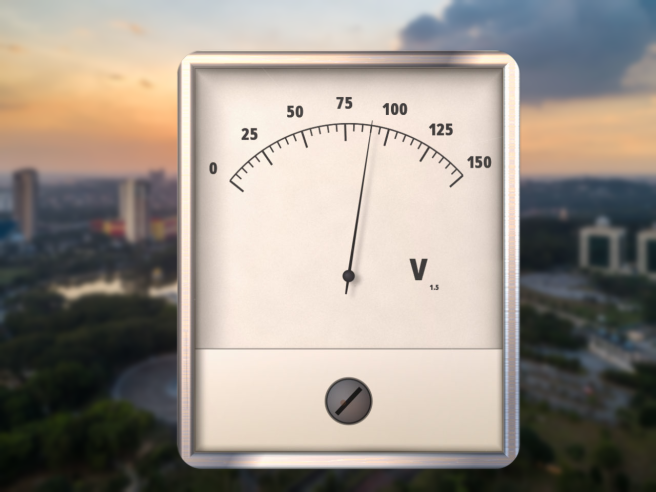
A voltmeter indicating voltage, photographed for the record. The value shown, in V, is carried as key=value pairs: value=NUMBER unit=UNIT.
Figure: value=90 unit=V
